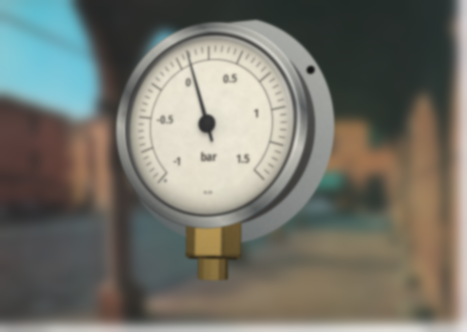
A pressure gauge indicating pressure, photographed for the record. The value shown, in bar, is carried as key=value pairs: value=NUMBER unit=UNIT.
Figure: value=0.1 unit=bar
